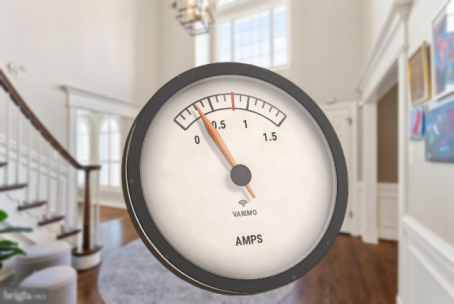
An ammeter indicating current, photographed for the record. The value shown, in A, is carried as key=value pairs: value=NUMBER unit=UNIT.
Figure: value=0.3 unit=A
